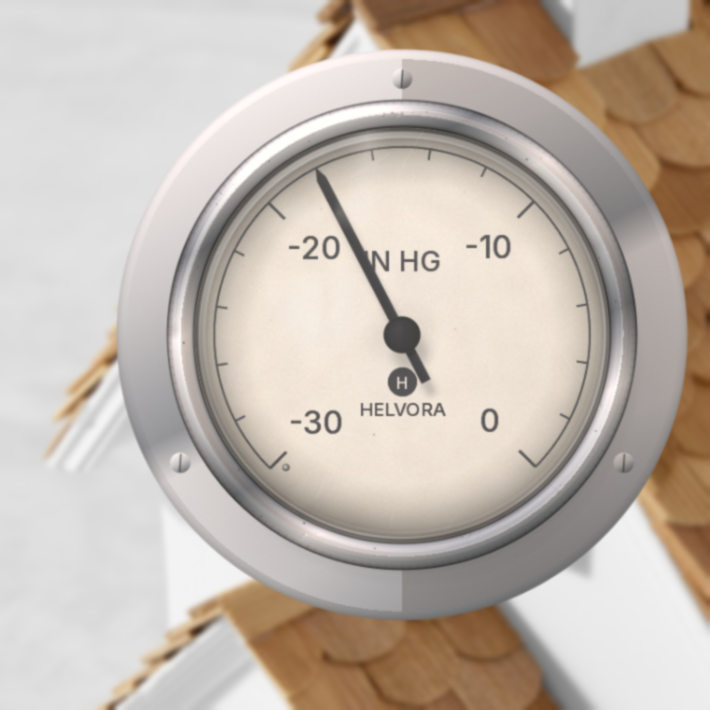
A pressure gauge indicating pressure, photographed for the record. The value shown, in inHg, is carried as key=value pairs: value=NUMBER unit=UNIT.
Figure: value=-18 unit=inHg
